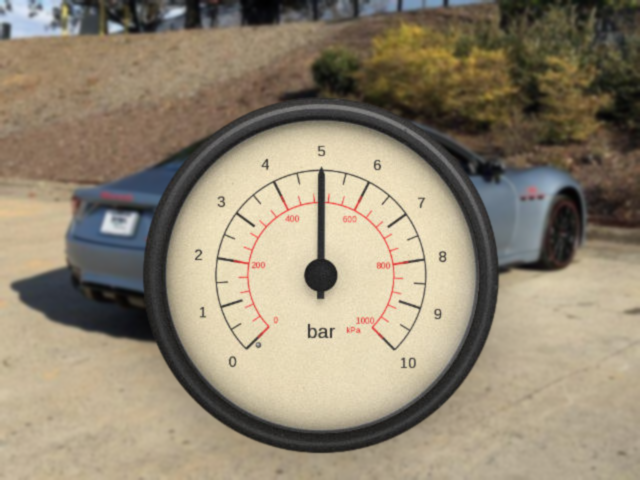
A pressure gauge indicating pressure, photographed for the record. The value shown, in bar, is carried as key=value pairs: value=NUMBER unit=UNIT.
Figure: value=5 unit=bar
